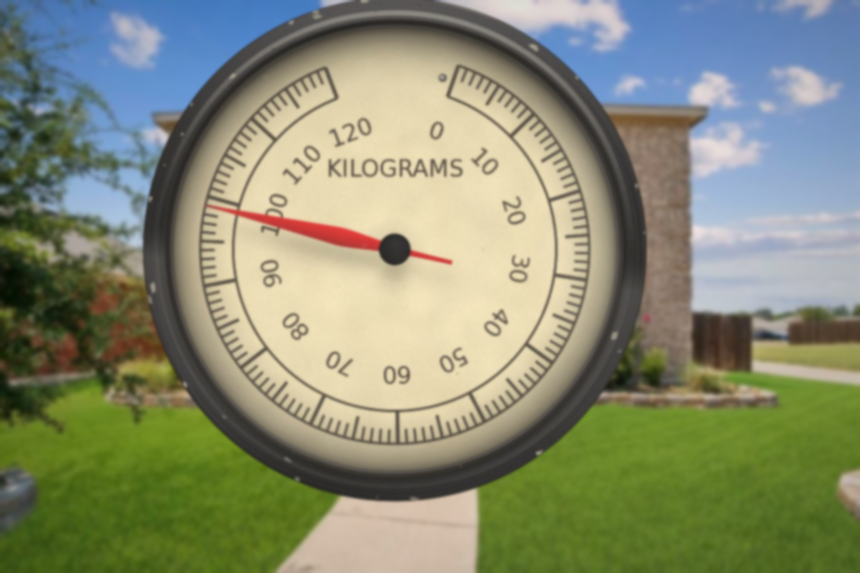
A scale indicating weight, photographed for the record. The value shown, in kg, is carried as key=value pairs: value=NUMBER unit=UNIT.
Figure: value=99 unit=kg
